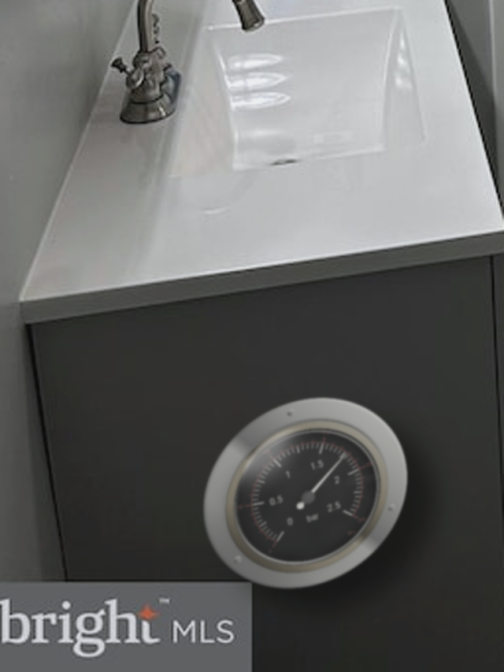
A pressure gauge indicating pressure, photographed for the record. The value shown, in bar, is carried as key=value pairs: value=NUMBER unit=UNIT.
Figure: value=1.75 unit=bar
